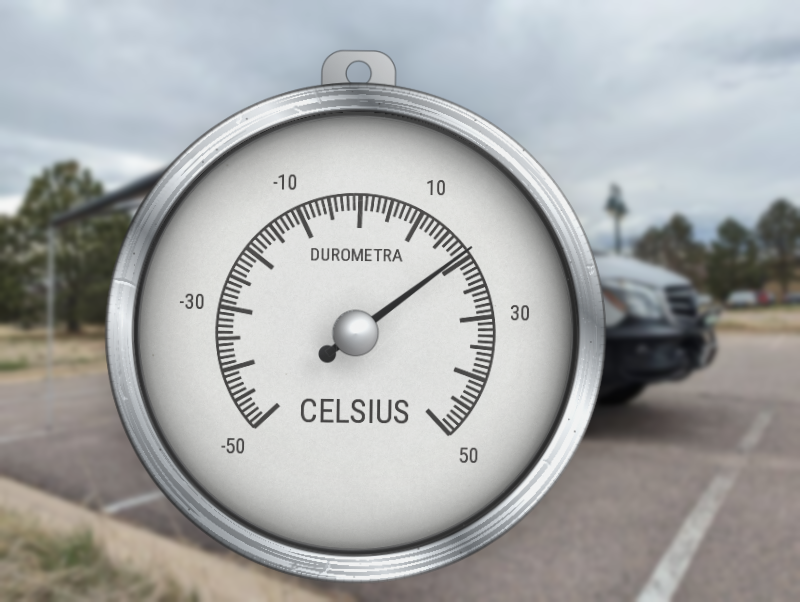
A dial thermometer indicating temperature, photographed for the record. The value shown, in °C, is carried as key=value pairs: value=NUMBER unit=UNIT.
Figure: value=19 unit=°C
